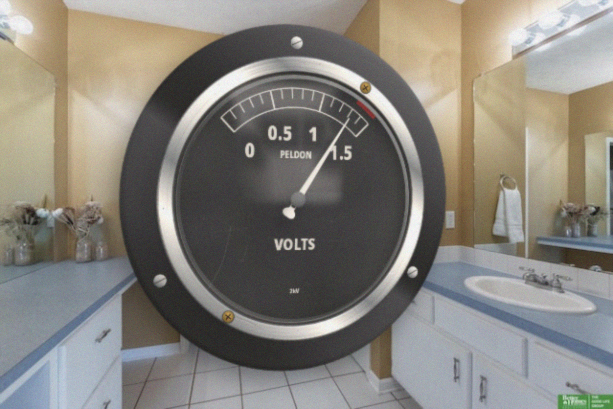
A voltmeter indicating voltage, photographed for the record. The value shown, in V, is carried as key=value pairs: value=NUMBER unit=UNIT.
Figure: value=1.3 unit=V
